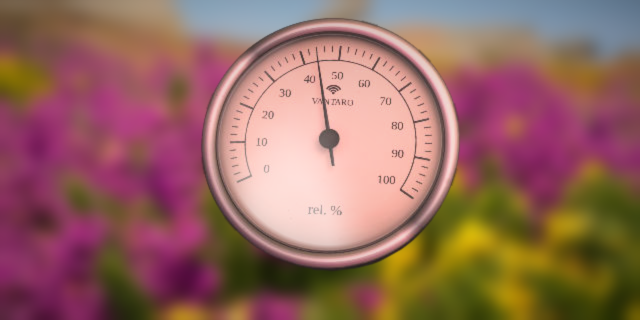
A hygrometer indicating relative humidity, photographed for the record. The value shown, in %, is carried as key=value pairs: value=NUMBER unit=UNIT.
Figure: value=44 unit=%
